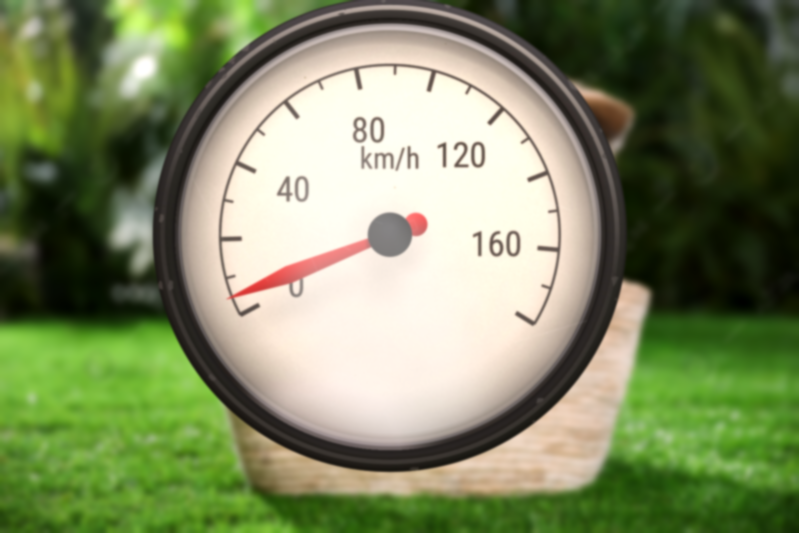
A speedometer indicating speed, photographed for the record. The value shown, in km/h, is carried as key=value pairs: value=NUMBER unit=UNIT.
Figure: value=5 unit=km/h
